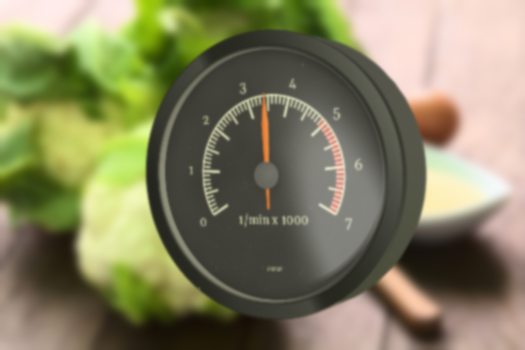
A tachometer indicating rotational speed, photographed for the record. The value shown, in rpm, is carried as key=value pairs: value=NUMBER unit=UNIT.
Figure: value=3500 unit=rpm
